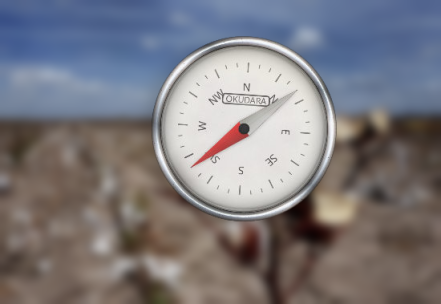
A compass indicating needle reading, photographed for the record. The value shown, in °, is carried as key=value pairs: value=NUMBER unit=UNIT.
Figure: value=230 unit=°
